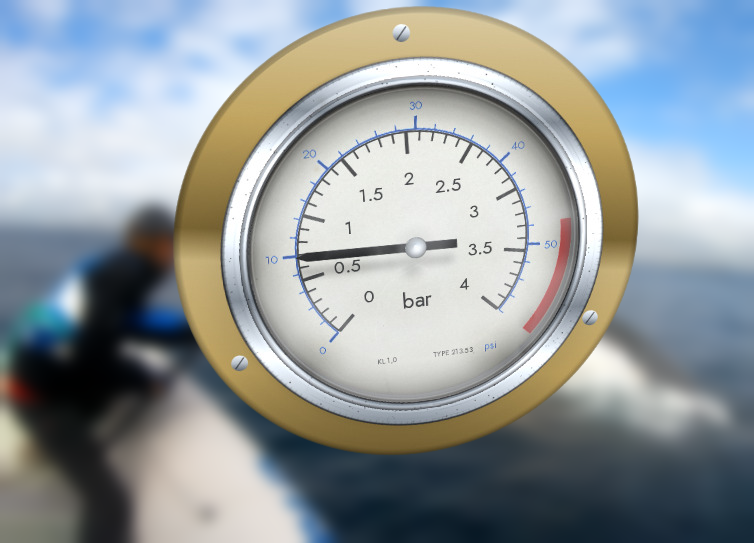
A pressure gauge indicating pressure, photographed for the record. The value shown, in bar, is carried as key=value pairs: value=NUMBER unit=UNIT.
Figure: value=0.7 unit=bar
